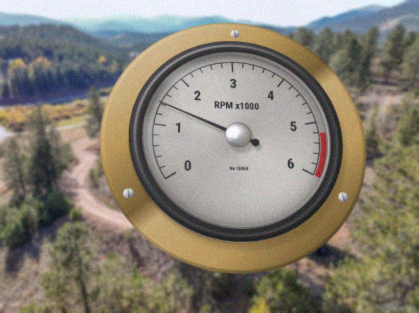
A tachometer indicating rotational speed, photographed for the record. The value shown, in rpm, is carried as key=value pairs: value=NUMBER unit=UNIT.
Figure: value=1400 unit=rpm
